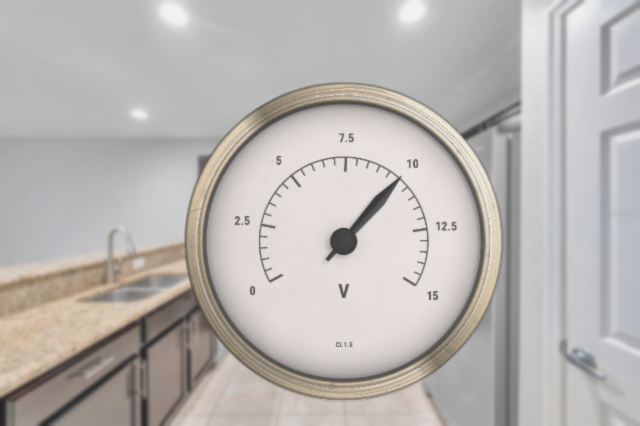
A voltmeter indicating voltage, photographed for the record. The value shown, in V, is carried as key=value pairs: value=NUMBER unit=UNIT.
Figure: value=10 unit=V
